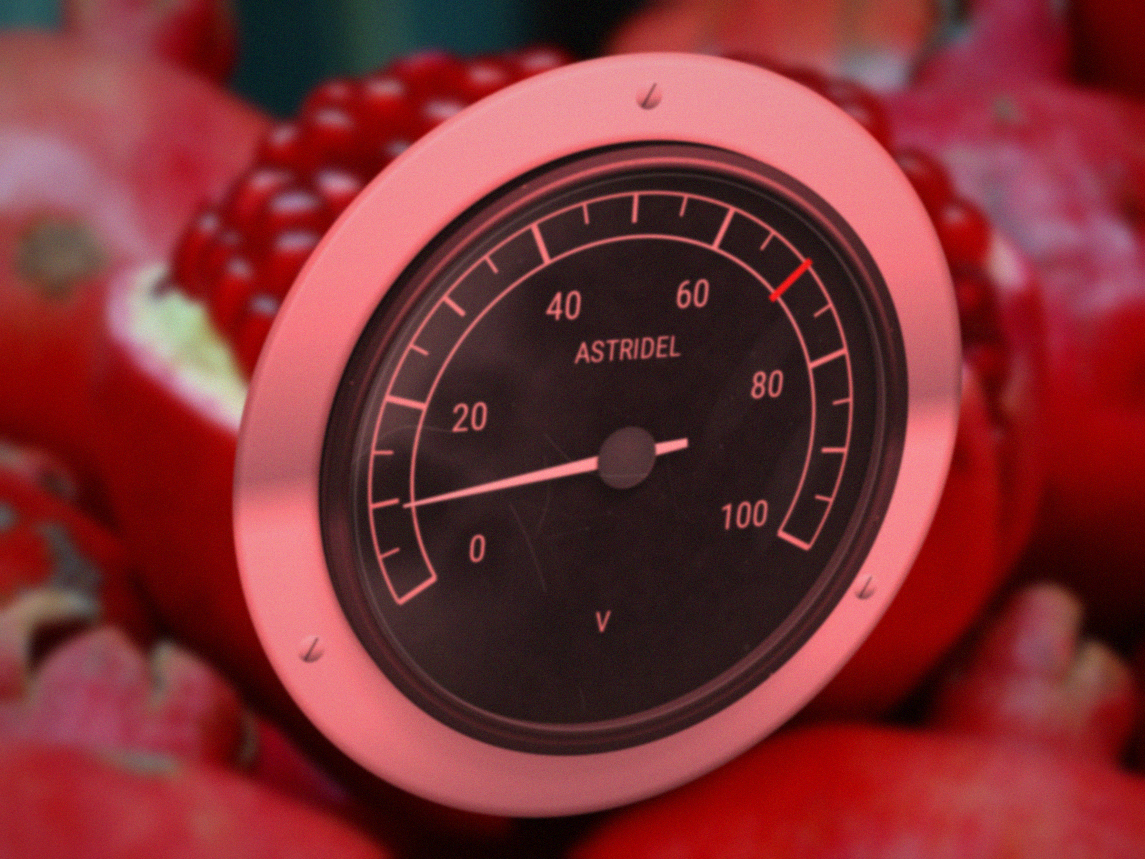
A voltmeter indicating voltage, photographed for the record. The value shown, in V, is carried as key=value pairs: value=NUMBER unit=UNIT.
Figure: value=10 unit=V
